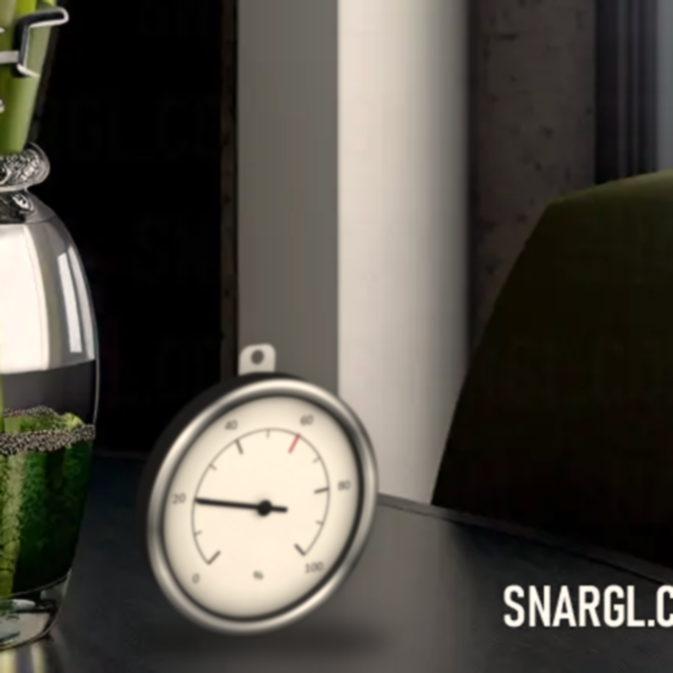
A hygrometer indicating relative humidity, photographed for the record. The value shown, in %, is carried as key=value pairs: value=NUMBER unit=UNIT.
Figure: value=20 unit=%
